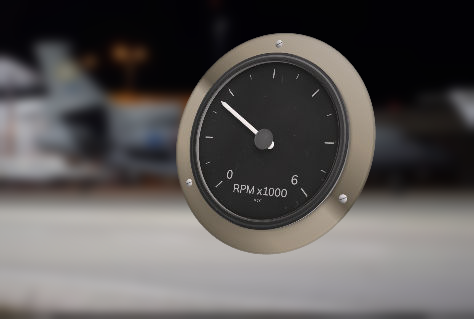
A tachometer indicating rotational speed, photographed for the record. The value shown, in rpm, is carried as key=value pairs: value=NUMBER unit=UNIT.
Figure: value=1750 unit=rpm
